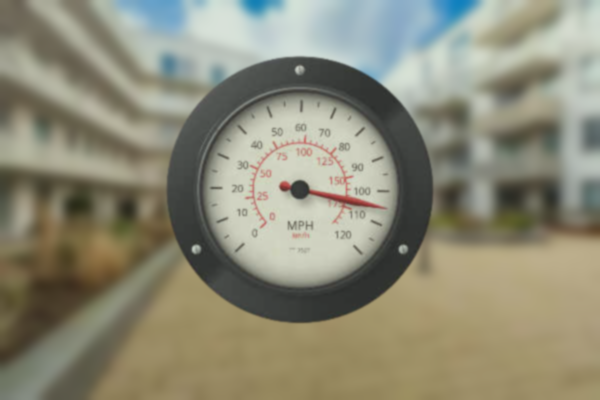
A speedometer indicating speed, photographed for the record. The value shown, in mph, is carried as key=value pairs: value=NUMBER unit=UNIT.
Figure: value=105 unit=mph
